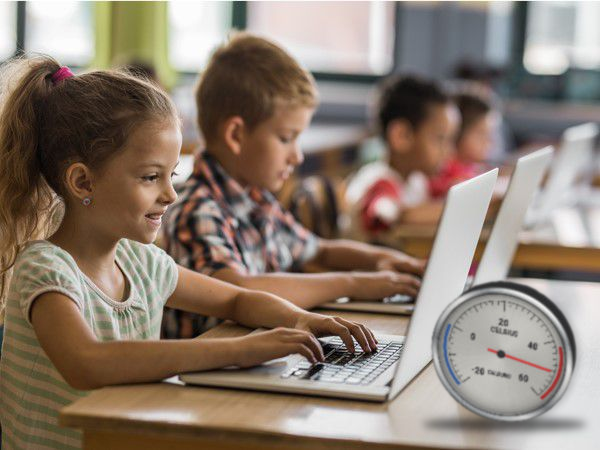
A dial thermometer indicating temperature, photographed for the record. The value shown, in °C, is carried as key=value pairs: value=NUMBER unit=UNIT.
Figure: value=50 unit=°C
